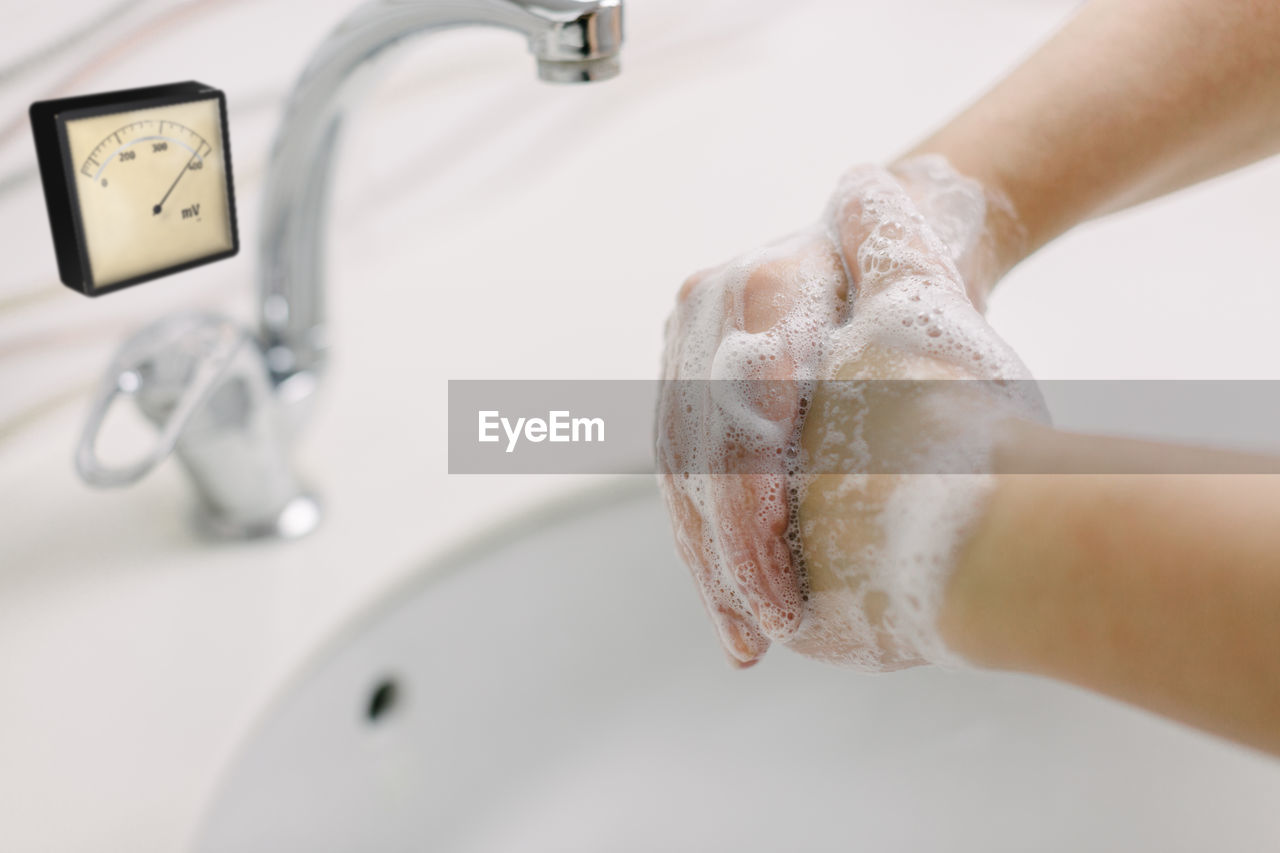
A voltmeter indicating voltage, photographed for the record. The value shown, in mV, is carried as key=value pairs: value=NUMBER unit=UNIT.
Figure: value=380 unit=mV
